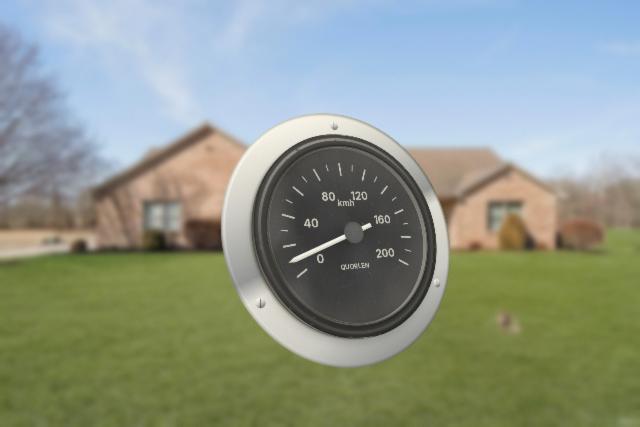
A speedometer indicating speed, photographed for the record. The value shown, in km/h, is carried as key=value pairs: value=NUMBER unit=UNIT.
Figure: value=10 unit=km/h
